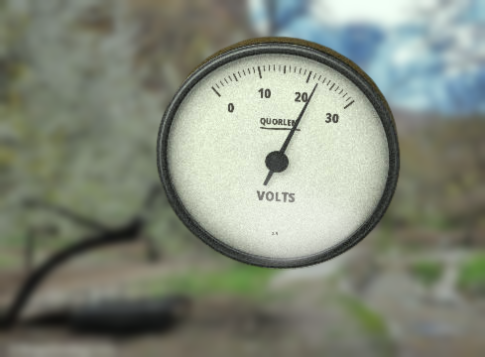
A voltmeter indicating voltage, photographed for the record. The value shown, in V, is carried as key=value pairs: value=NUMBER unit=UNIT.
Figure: value=22 unit=V
